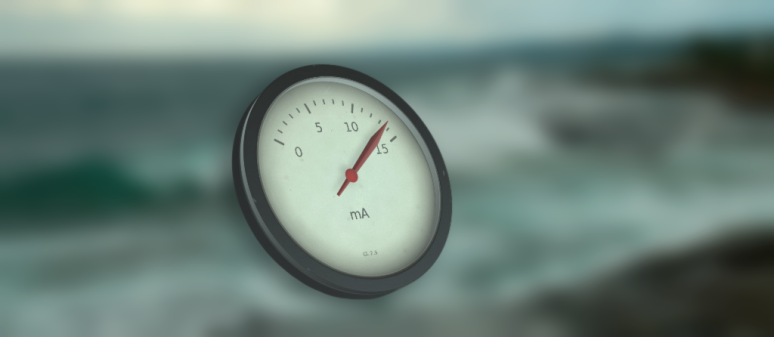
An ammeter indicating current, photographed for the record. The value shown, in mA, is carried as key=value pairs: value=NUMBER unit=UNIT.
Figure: value=13.5 unit=mA
